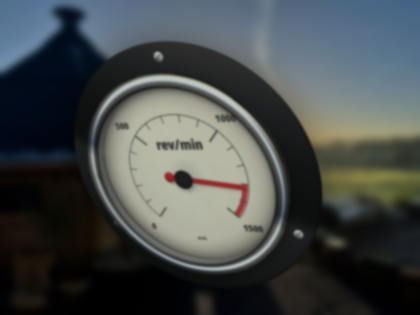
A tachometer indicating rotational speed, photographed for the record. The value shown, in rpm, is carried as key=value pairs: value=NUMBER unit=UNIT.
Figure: value=1300 unit=rpm
